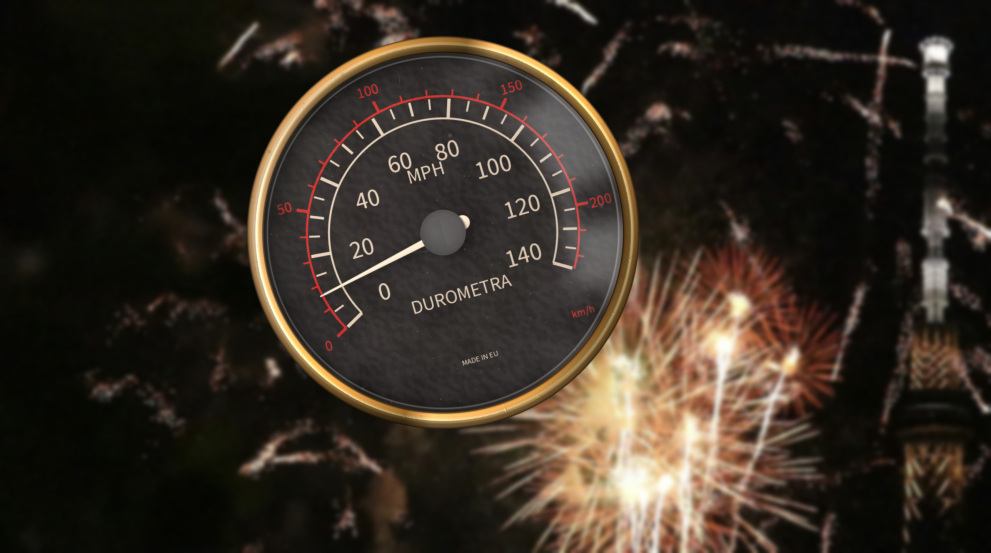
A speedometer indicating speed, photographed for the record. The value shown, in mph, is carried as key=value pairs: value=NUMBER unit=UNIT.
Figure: value=10 unit=mph
